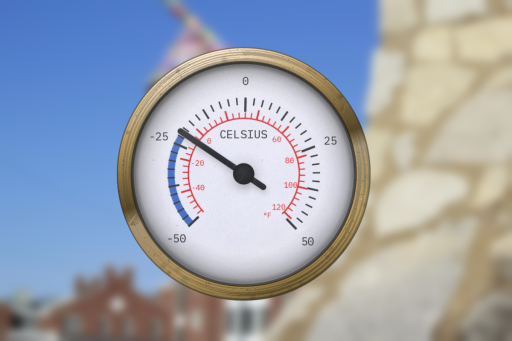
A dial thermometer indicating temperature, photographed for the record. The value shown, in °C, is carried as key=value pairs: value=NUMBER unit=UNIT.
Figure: value=-21.25 unit=°C
